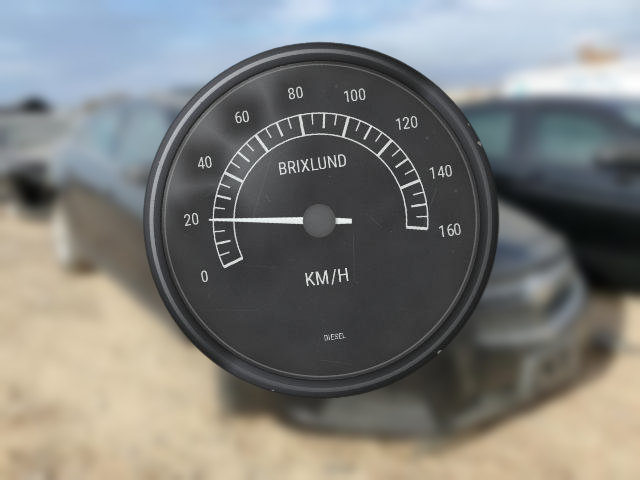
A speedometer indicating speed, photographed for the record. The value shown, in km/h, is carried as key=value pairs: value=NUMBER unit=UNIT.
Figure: value=20 unit=km/h
